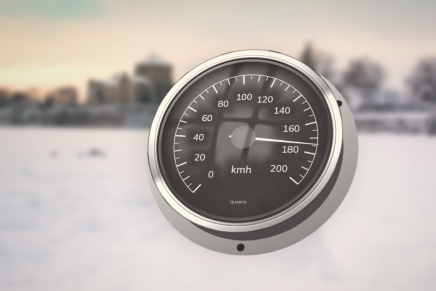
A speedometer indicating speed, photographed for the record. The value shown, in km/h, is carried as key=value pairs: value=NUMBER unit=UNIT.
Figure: value=175 unit=km/h
